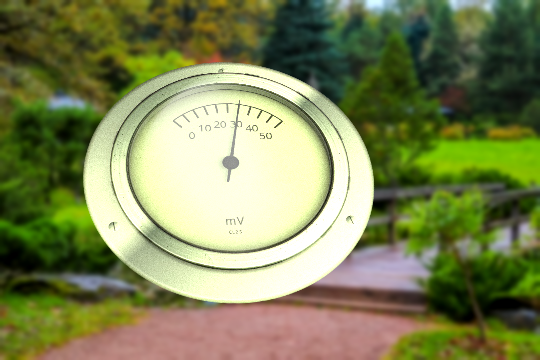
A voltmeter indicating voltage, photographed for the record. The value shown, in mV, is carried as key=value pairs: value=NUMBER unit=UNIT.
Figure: value=30 unit=mV
